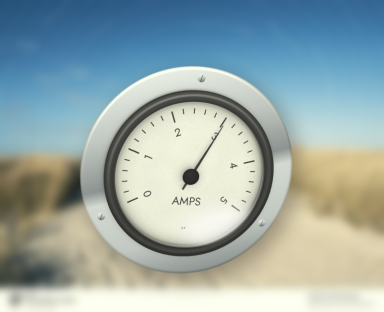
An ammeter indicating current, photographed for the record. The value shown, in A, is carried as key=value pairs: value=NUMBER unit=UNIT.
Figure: value=3 unit=A
